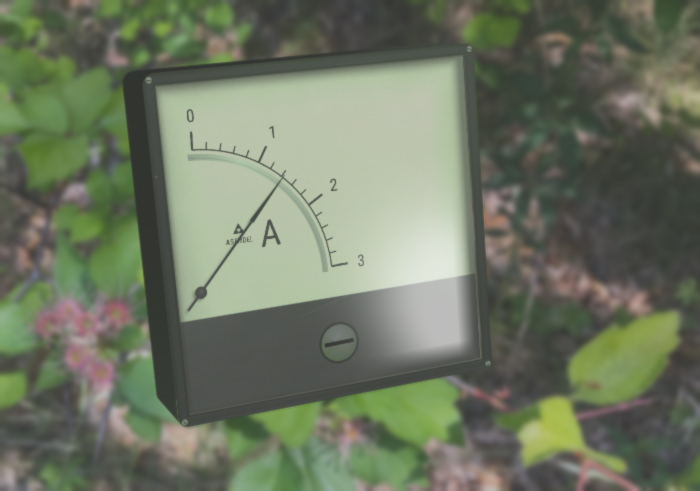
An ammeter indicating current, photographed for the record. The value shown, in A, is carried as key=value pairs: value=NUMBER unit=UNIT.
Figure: value=1.4 unit=A
